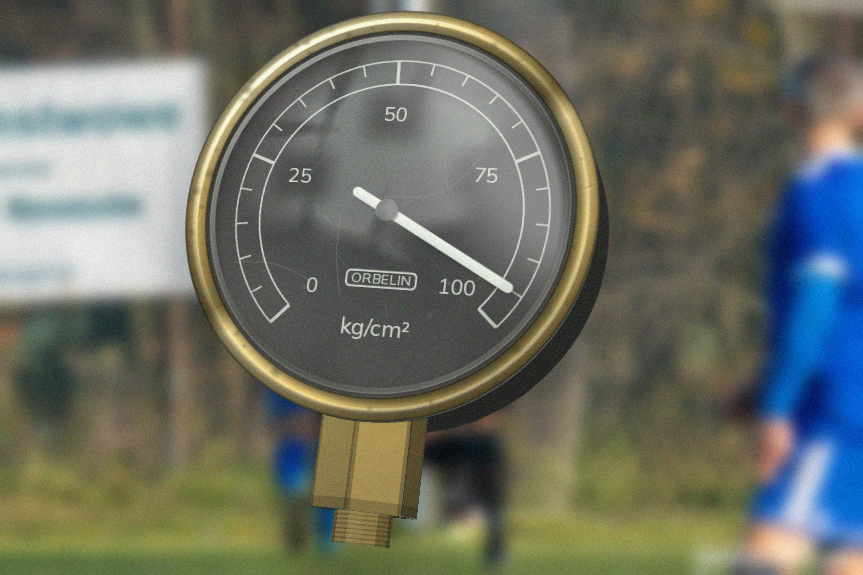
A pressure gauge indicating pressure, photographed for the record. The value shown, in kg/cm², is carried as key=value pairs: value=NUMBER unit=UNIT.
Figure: value=95 unit=kg/cm²
